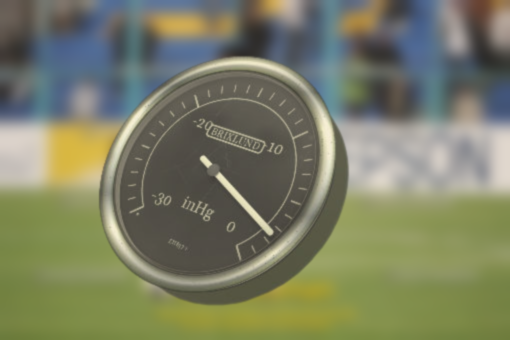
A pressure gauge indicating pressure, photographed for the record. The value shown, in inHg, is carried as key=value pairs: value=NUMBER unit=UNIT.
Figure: value=-2.5 unit=inHg
